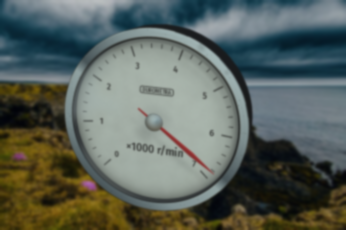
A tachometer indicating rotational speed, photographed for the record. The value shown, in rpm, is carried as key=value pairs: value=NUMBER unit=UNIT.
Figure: value=6800 unit=rpm
